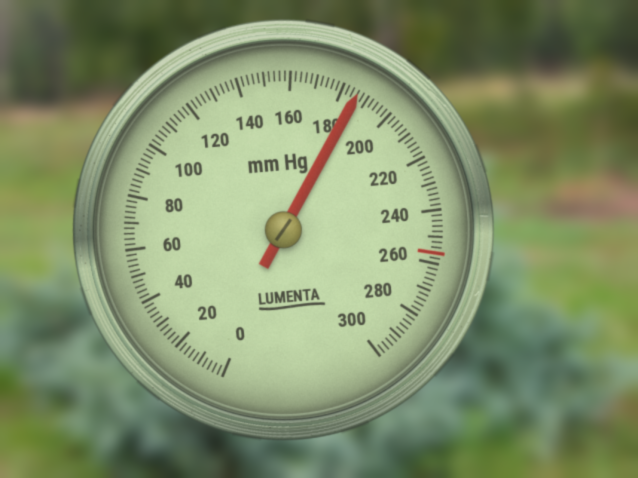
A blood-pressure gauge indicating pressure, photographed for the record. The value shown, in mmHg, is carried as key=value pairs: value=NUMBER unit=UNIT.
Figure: value=186 unit=mmHg
